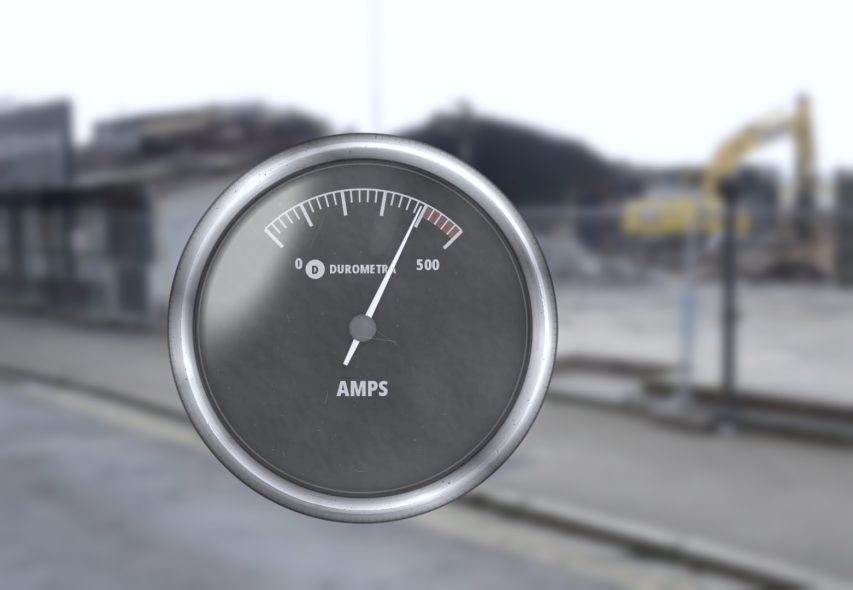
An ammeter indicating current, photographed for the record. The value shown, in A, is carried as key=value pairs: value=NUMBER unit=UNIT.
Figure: value=390 unit=A
